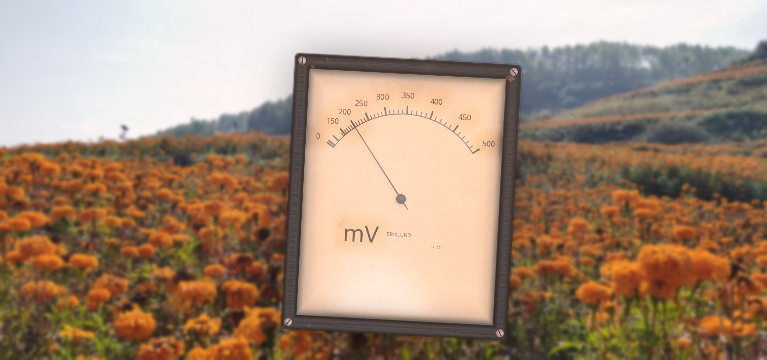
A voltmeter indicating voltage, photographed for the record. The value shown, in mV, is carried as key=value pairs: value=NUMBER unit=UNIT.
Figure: value=200 unit=mV
